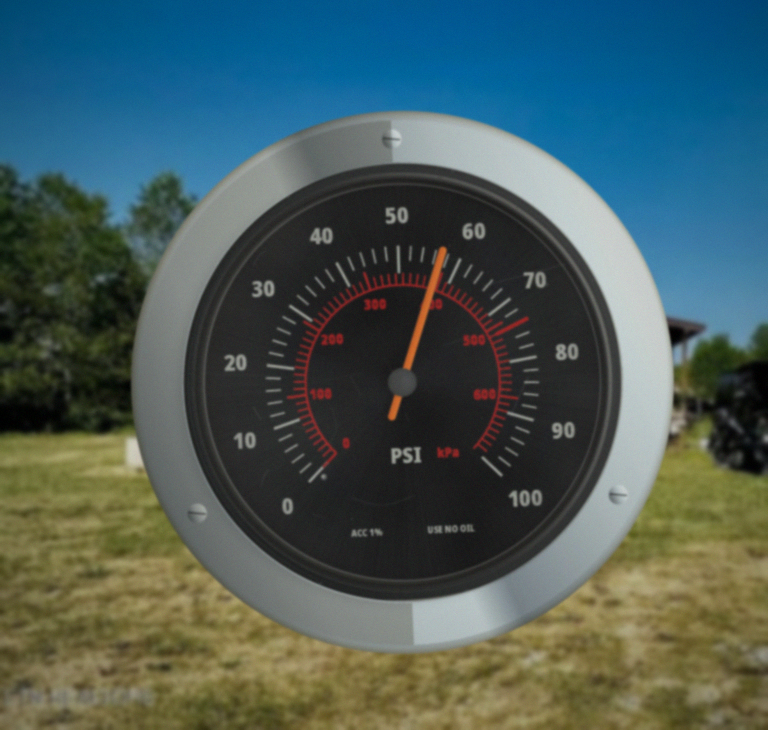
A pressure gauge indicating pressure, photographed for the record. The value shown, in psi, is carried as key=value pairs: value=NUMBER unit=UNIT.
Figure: value=57 unit=psi
